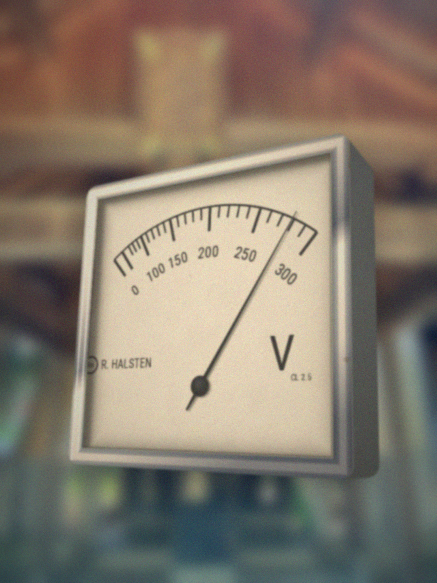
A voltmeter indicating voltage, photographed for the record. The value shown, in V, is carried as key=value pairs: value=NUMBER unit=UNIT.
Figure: value=280 unit=V
